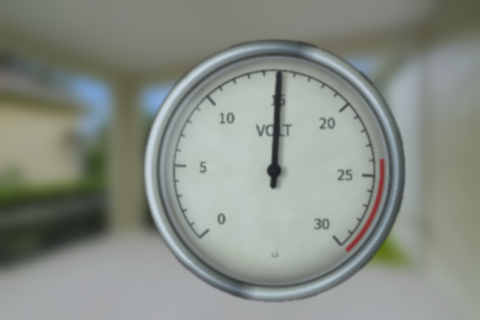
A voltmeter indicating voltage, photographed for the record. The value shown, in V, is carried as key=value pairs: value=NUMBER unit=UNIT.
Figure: value=15 unit=V
